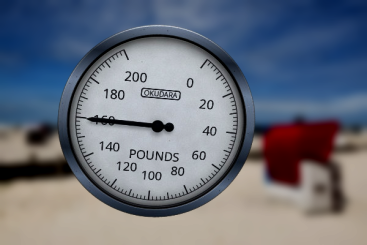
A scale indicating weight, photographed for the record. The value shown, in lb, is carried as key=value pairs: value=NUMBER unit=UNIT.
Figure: value=160 unit=lb
